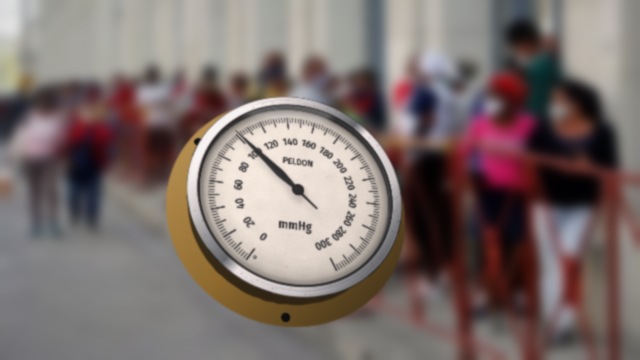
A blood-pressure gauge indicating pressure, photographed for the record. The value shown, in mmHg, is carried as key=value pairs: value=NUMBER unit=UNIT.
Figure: value=100 unit=mmHg
